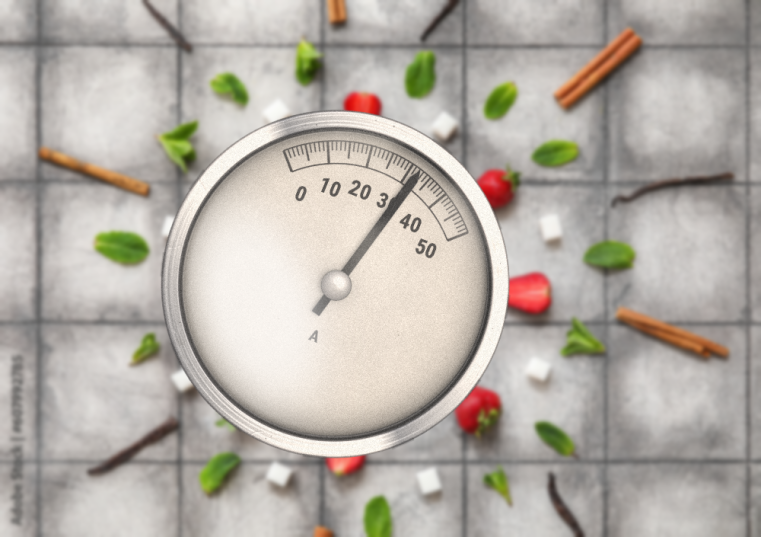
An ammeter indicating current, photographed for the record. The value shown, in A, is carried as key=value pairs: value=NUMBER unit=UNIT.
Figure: value=32 unit=A
